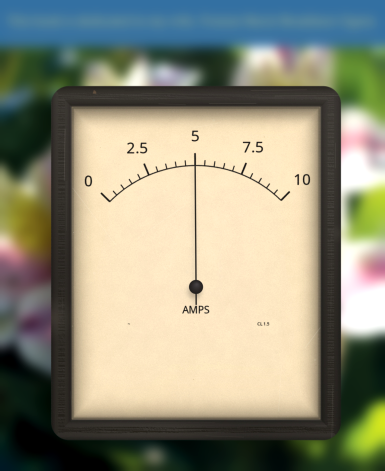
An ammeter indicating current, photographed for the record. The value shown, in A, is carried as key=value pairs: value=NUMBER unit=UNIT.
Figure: value=5 unit=A
